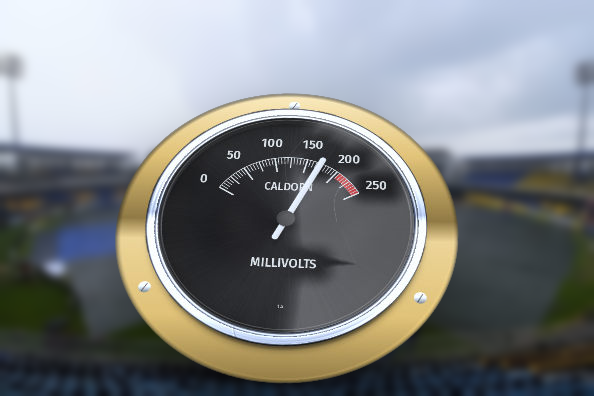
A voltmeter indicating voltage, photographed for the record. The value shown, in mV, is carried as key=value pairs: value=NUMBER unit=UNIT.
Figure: value=175 unit=mV
